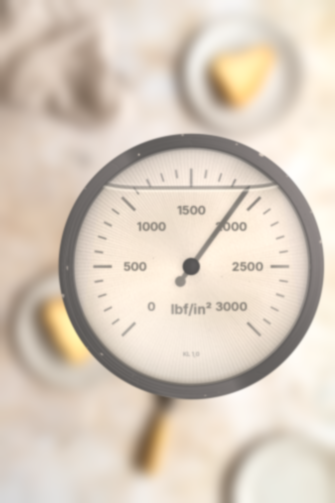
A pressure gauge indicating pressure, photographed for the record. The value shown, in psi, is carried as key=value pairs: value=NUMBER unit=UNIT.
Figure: value=1900 unit=psi
